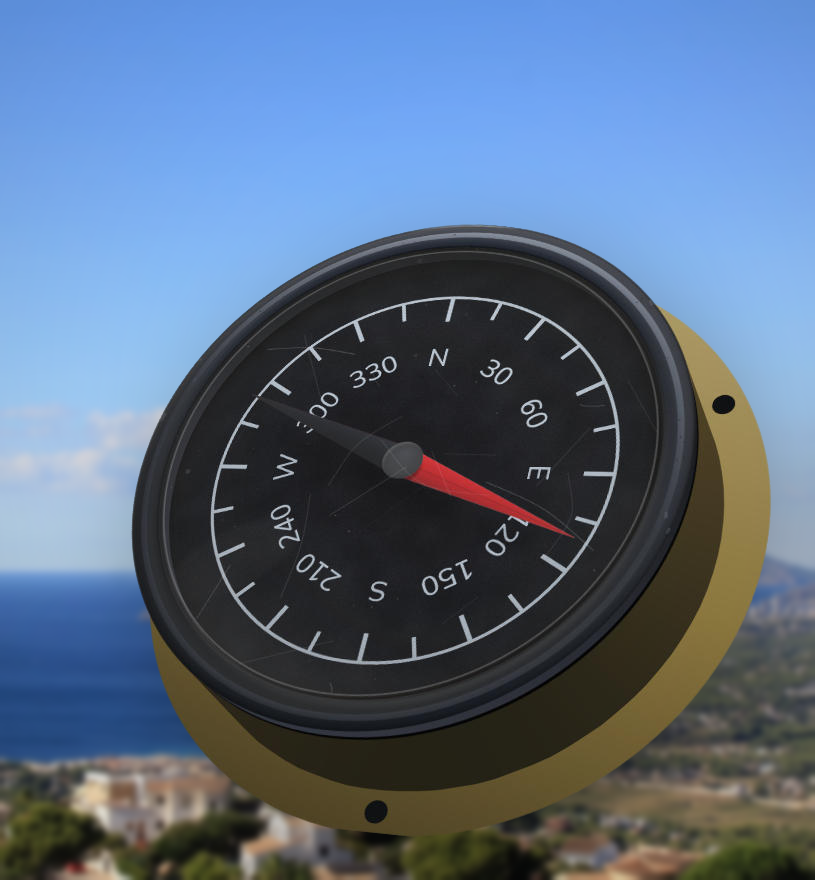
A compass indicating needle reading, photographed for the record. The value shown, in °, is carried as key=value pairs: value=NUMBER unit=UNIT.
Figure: value=112.5 unit=°
